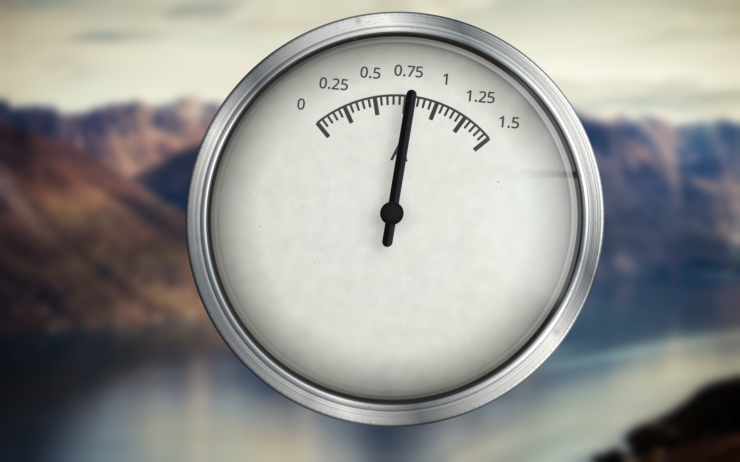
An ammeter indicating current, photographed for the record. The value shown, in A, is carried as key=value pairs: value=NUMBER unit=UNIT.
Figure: value=0.8 unit=A
